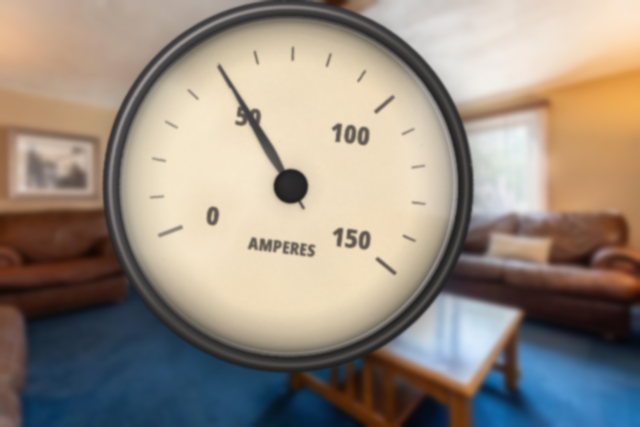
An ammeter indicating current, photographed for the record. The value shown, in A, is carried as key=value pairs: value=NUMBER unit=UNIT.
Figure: value=50 unit=A
